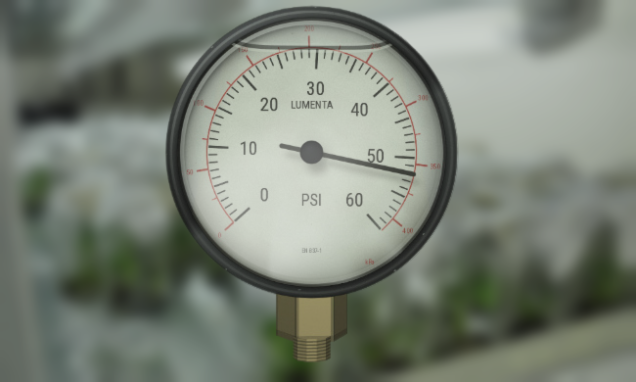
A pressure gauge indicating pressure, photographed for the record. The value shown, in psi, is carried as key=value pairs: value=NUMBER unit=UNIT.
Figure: value=52 unit=psi
